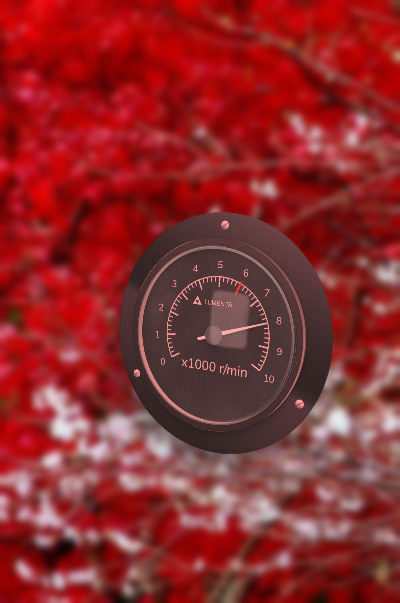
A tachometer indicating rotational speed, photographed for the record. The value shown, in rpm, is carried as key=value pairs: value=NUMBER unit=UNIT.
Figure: value=8000 unit=rpm
